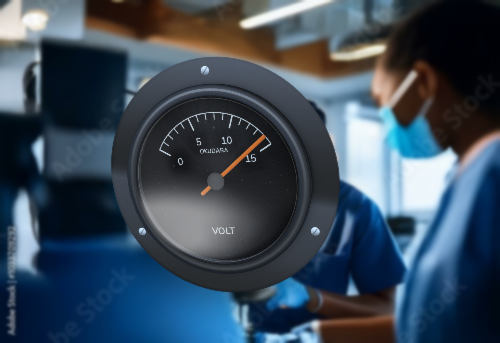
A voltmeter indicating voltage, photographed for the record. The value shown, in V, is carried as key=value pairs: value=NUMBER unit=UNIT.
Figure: value=14 unit=V
